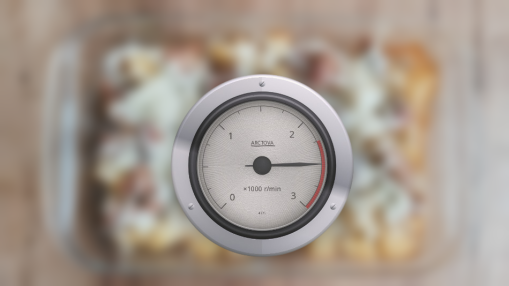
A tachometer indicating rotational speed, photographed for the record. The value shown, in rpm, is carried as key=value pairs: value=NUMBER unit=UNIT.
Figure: value=2500 unit=rpm
